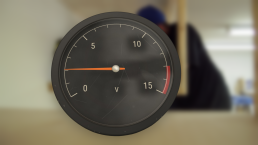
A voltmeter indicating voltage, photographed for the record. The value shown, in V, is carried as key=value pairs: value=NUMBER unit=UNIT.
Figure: value=2 unit=V
